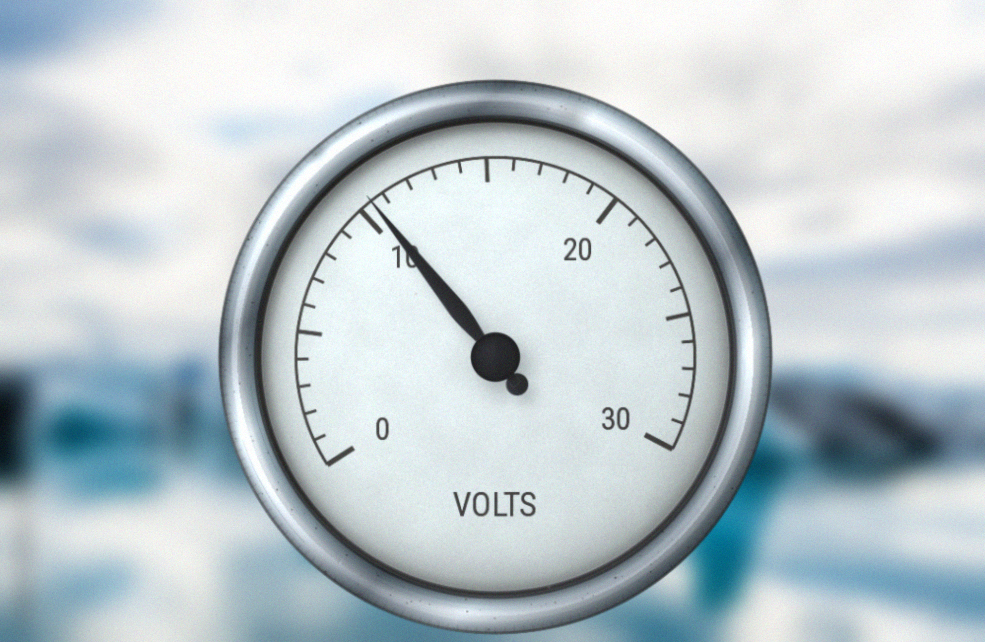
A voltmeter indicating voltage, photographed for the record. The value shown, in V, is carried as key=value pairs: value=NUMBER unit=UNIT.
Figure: value=10.5 unit=V
